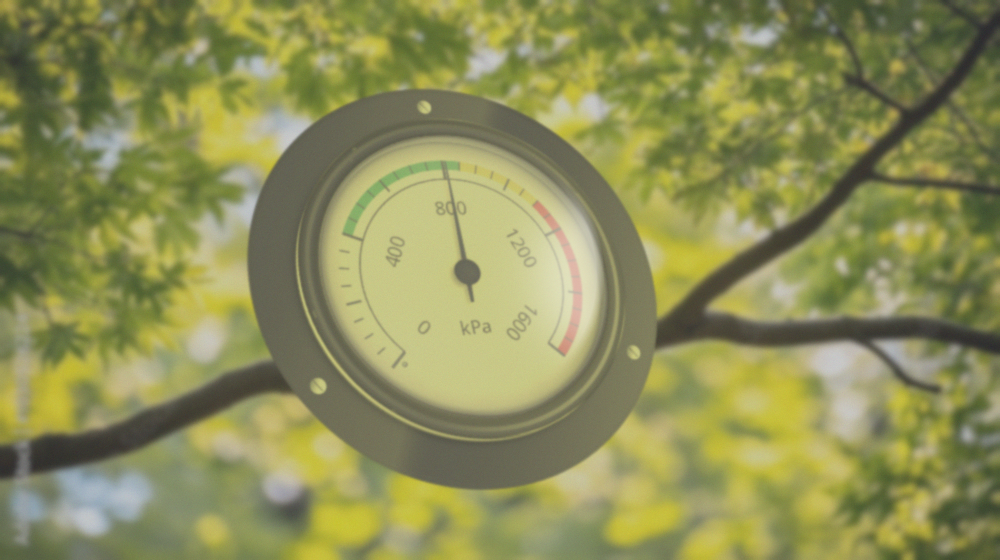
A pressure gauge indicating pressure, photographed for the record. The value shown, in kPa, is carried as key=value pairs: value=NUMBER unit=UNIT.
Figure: value=800 unit=kPa
